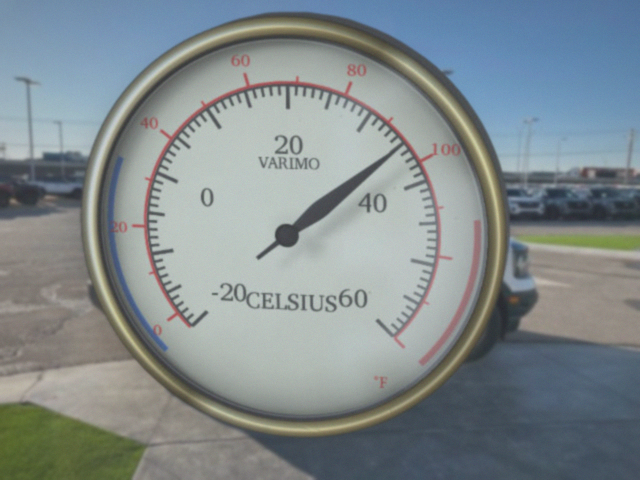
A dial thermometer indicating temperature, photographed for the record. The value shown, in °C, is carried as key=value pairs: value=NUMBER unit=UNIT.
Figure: value=35 unit=°C
